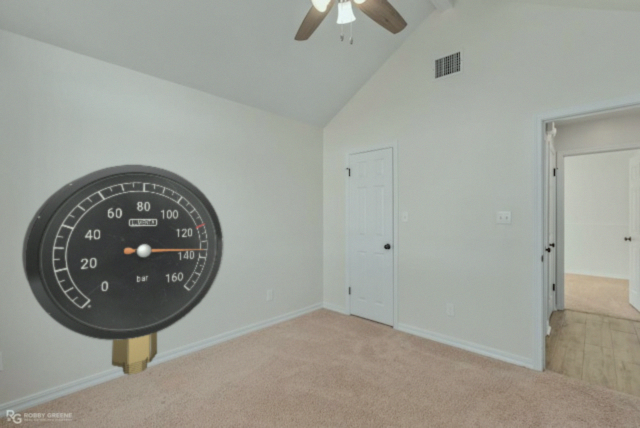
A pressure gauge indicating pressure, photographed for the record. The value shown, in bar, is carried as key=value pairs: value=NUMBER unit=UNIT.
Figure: value=135 unit=bar
